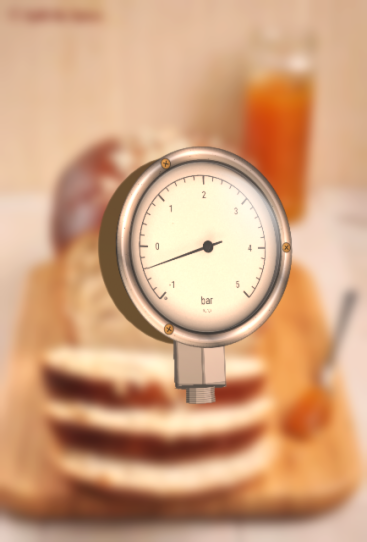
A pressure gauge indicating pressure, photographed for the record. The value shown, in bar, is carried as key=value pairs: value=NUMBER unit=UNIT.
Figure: value=-0.4 unit=bar
